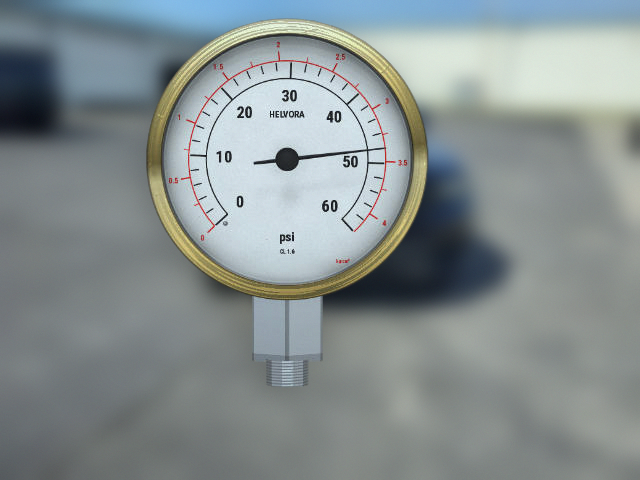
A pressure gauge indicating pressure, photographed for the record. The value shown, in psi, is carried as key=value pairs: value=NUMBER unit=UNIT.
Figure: value=48 unit=psi
